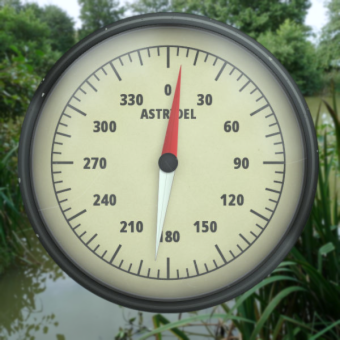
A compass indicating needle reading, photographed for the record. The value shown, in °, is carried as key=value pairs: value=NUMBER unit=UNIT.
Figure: value=7.5 unit=°
